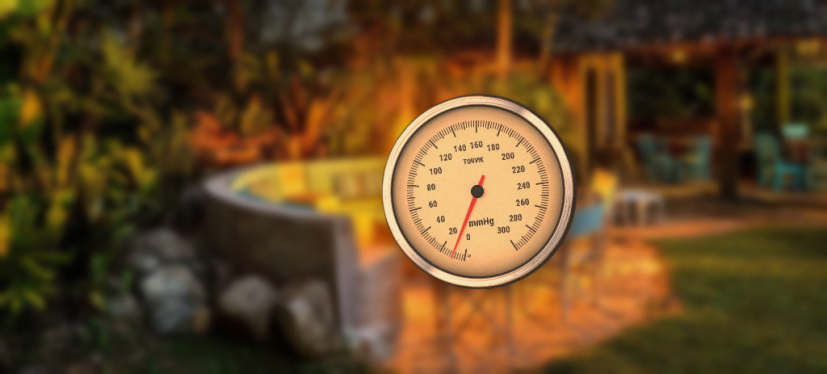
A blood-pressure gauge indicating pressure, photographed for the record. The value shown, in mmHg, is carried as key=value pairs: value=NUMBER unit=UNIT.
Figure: value=10 unit=mmHg
